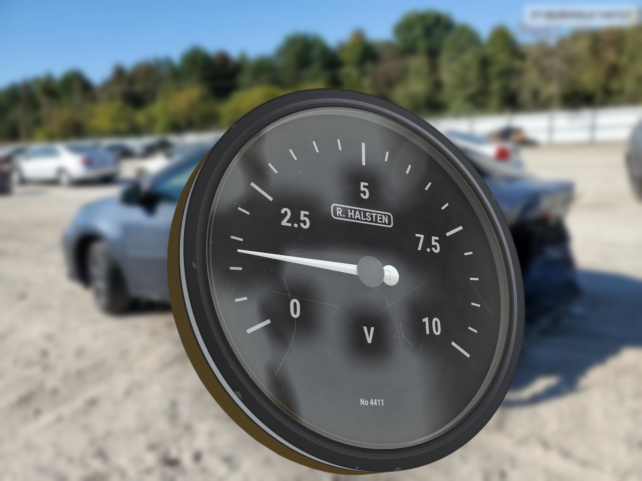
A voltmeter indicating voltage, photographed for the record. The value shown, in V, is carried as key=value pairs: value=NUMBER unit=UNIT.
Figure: value=1.25 unit=V
